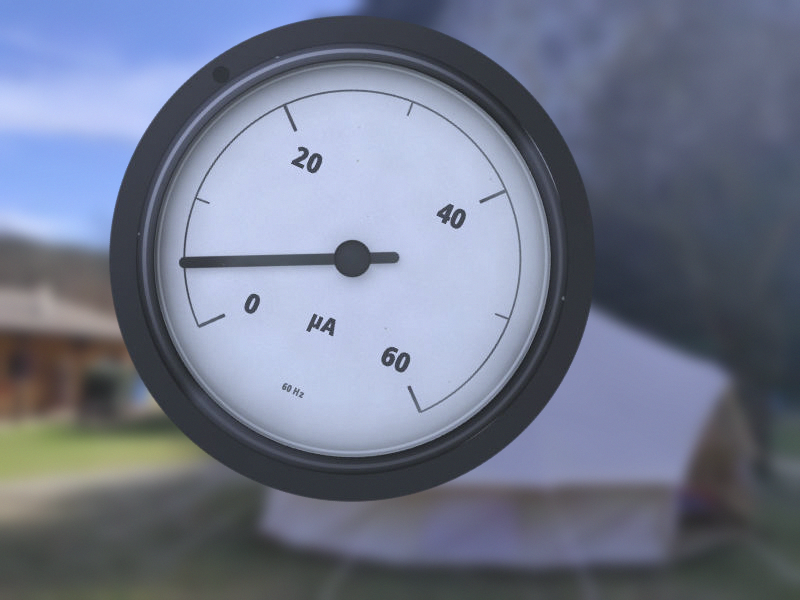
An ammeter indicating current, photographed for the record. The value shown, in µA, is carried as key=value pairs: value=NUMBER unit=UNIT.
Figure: value=5 unit=µA
